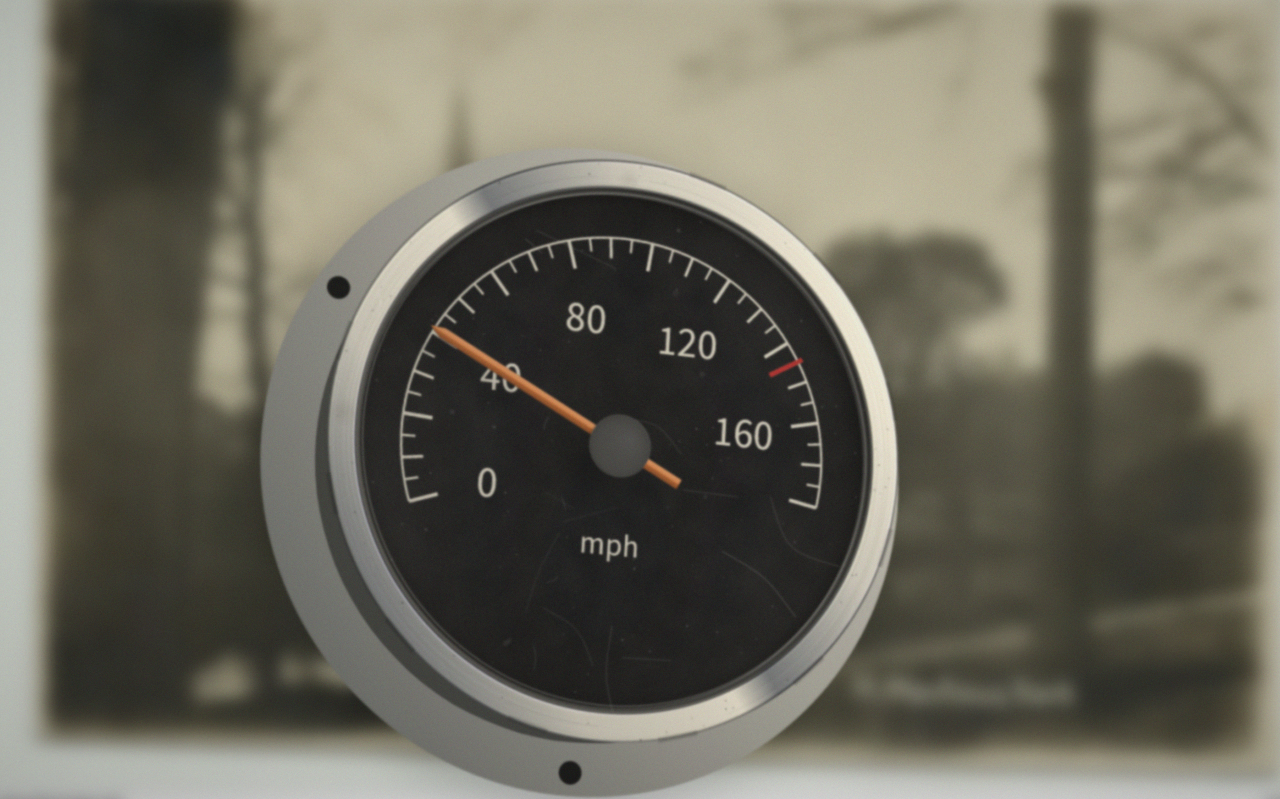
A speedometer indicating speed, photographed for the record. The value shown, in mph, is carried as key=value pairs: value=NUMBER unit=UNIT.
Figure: value=40 unit=mph
